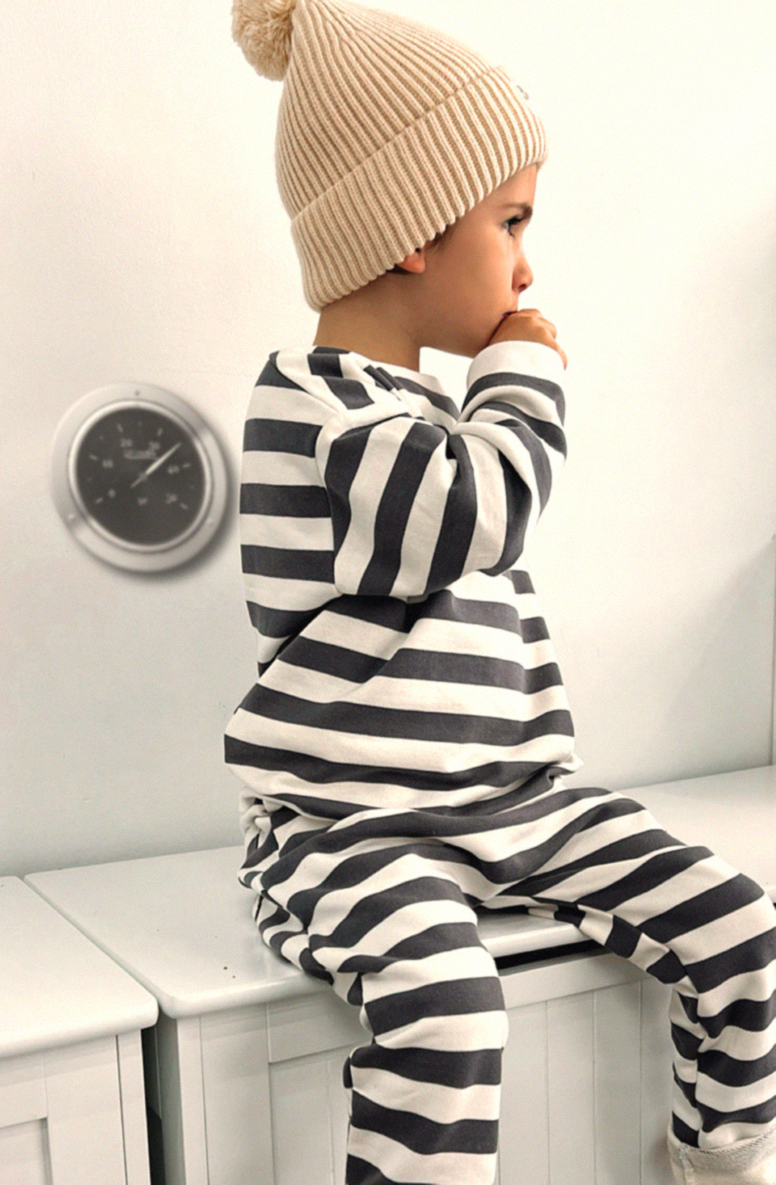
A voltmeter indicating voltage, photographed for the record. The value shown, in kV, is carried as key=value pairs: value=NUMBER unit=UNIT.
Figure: value=35 unit=kV
